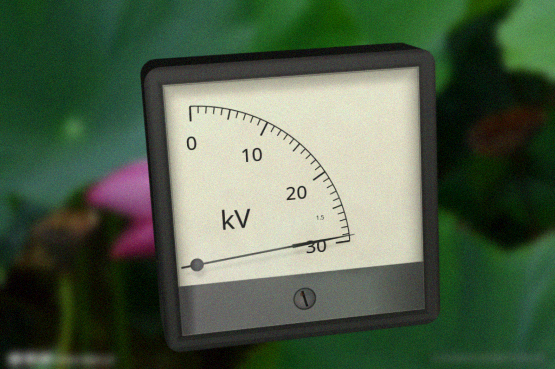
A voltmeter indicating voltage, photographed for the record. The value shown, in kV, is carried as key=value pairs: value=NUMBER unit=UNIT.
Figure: value=29 unit=kV
